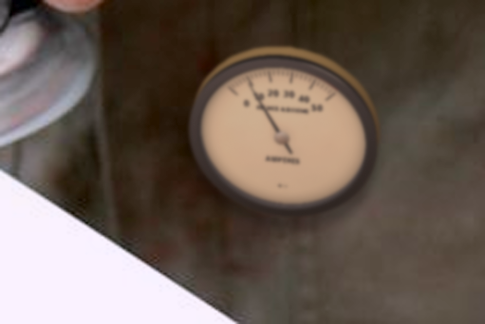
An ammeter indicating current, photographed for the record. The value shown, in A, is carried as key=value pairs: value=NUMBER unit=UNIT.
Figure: value=10 unit=A
